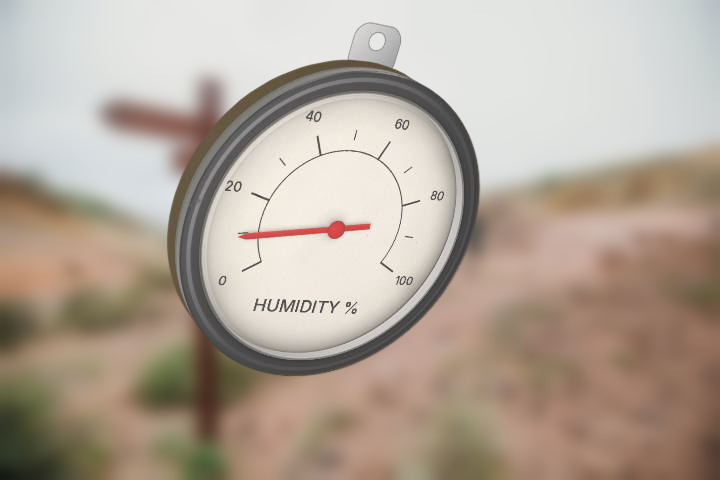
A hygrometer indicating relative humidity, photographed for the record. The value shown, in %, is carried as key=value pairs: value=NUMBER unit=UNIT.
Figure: value=10 unit=%
